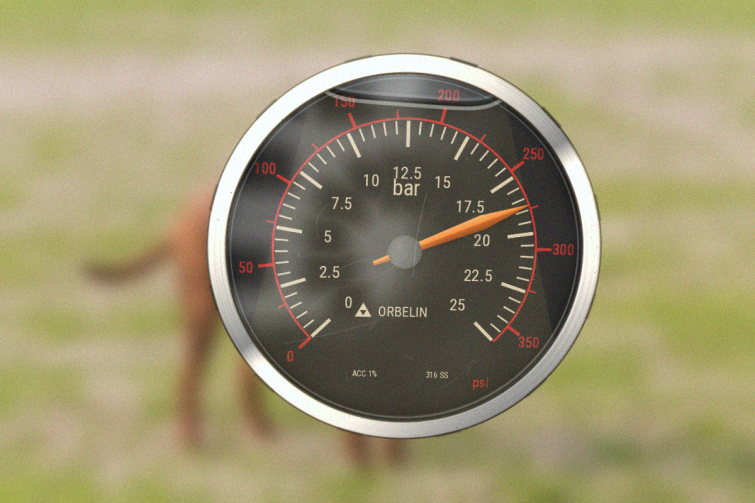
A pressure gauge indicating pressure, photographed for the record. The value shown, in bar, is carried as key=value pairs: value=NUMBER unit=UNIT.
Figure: value=18.75 unit=bar
